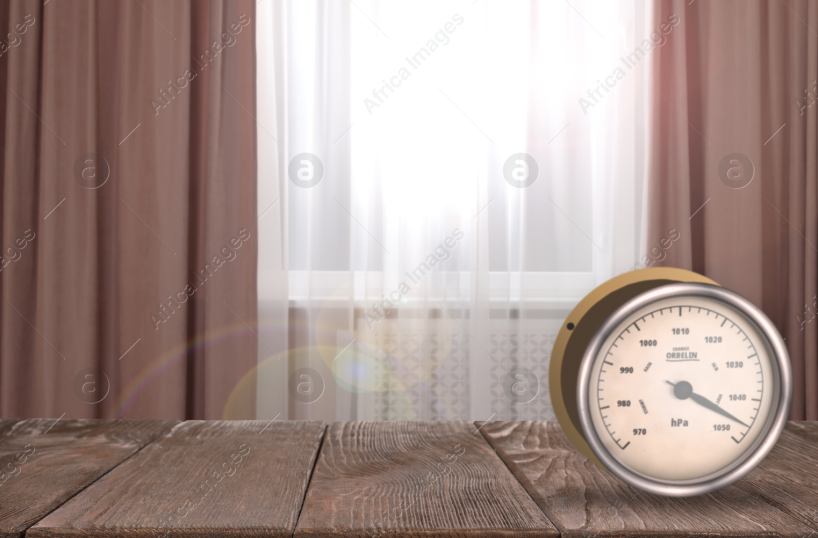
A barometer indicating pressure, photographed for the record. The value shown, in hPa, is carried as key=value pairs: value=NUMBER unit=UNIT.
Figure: value=1046 unit=hPa
